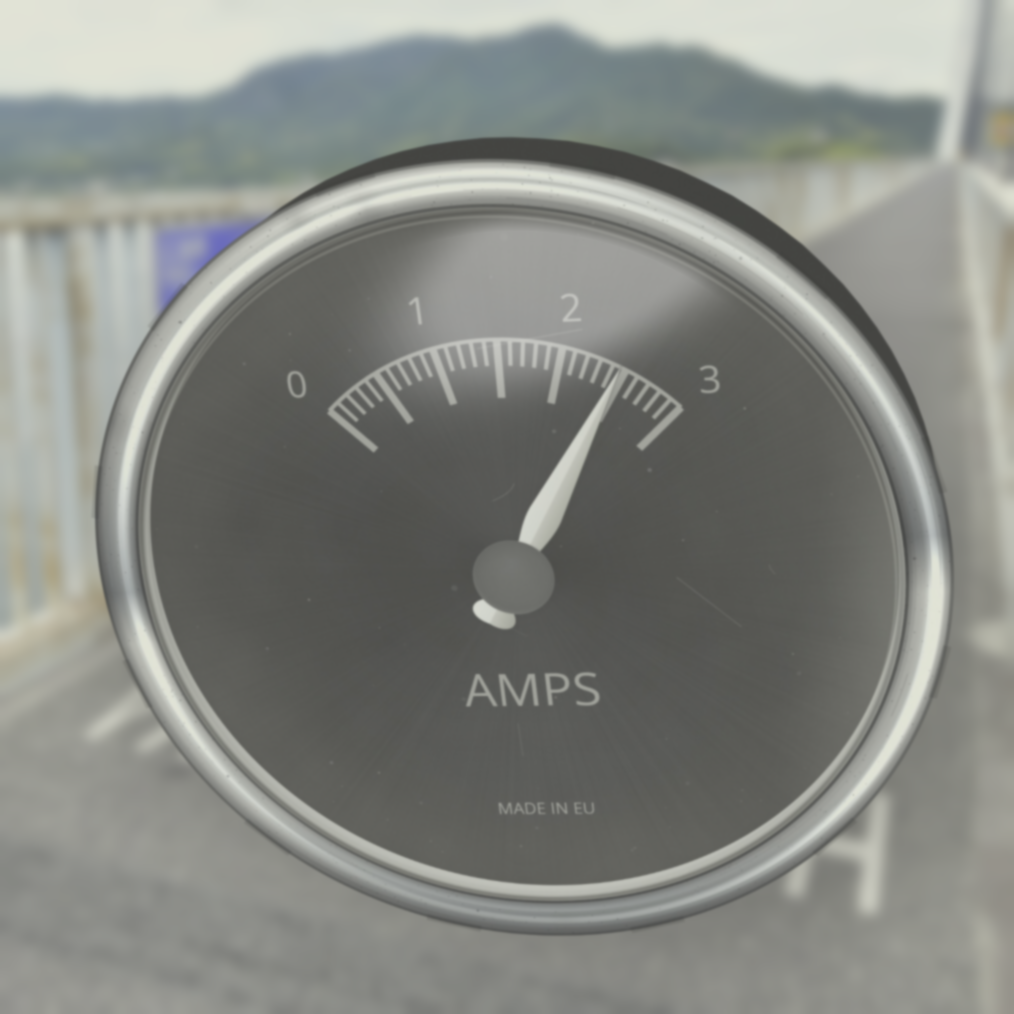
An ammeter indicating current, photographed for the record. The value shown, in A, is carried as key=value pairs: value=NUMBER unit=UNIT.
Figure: value=2.45 unit=A
